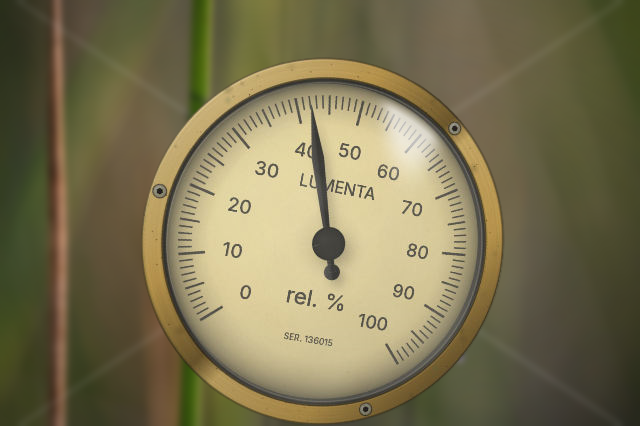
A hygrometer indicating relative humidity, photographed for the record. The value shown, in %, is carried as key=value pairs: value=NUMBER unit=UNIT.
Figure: value=42 unit=%
